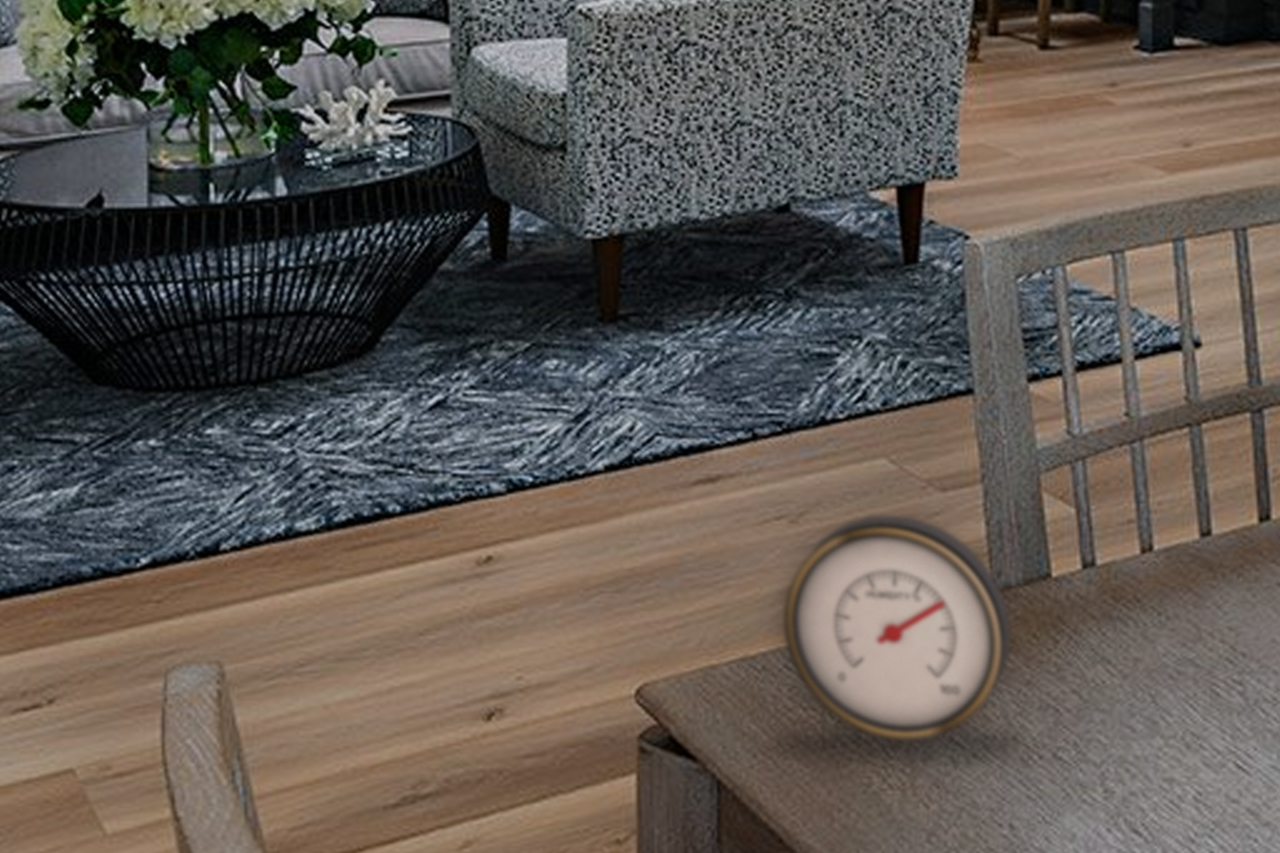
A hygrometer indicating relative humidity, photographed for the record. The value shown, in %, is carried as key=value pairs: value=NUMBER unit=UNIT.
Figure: value=70 unit=%
